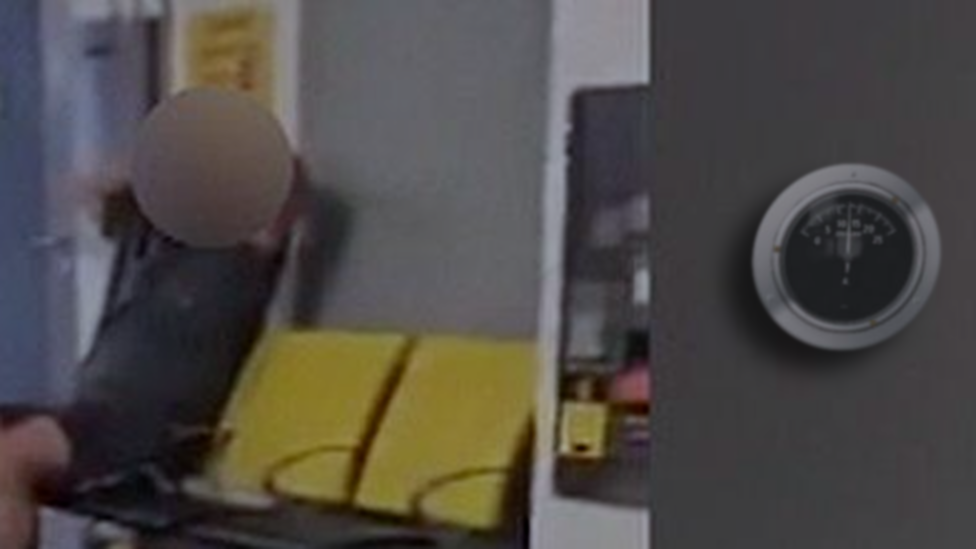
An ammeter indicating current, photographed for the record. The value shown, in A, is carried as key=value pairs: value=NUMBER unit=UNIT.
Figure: value=12.5 unit=A
